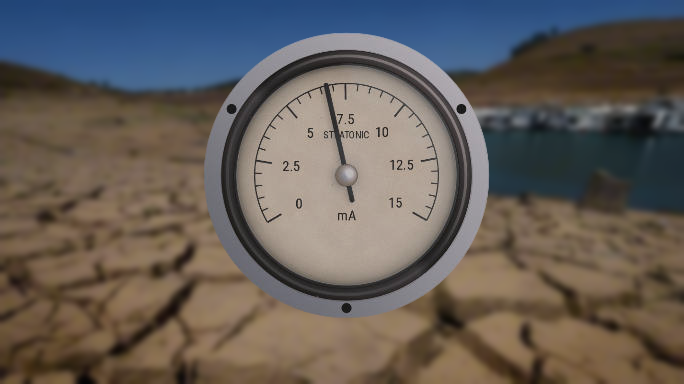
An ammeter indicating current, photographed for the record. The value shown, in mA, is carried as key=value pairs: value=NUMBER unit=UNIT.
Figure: value=6.75 unit=mA
